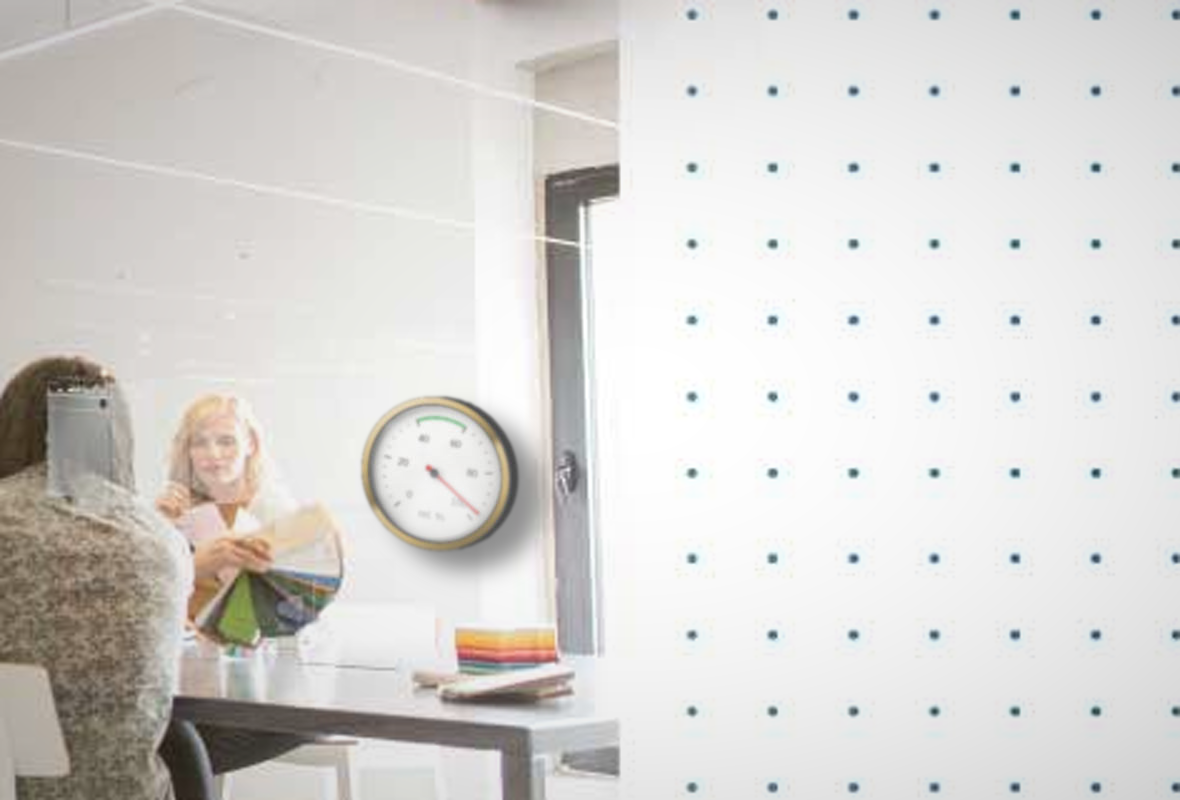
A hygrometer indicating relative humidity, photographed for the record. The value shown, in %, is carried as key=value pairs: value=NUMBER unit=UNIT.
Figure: value=96 unit=%
